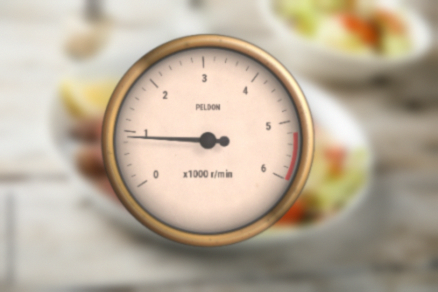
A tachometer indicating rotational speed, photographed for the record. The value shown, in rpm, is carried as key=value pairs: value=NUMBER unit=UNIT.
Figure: value=900 unit=rpm
